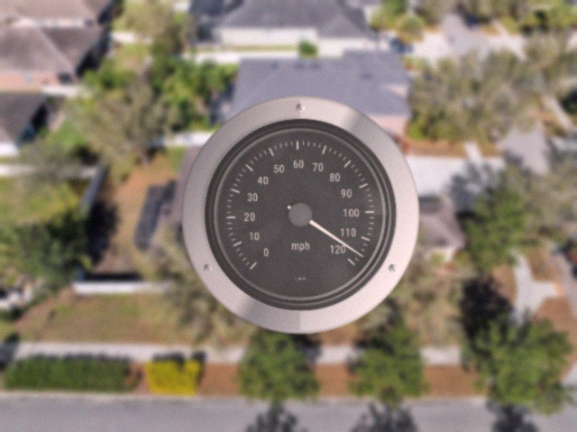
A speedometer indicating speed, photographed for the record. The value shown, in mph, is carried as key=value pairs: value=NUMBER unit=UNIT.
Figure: value=116 unit=mph
